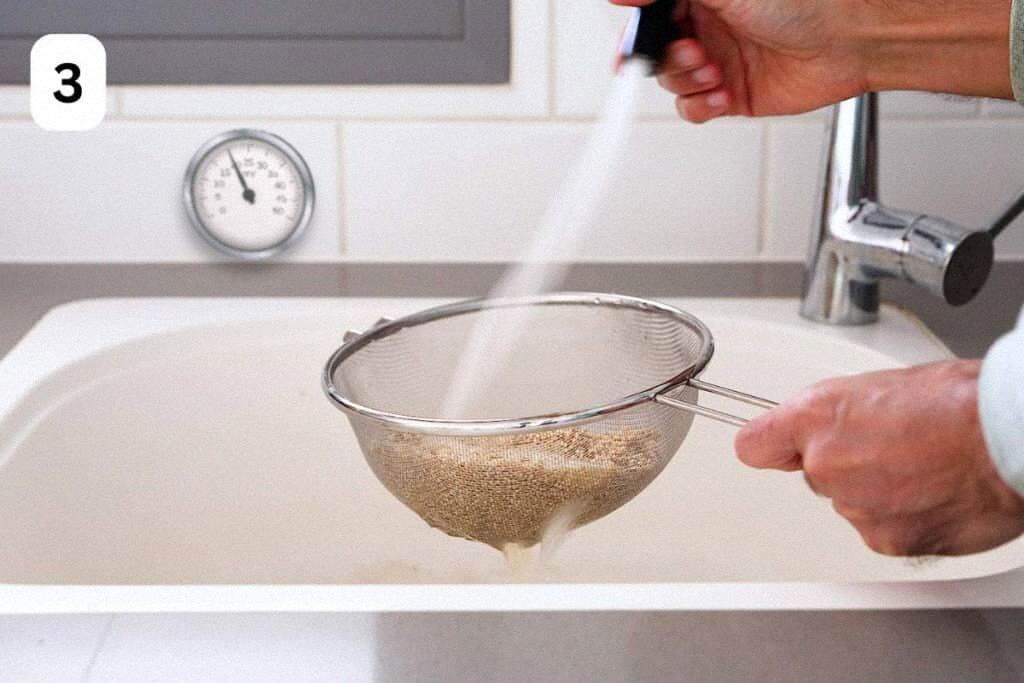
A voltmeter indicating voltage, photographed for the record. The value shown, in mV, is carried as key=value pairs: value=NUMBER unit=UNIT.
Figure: value=20 unit=mV
